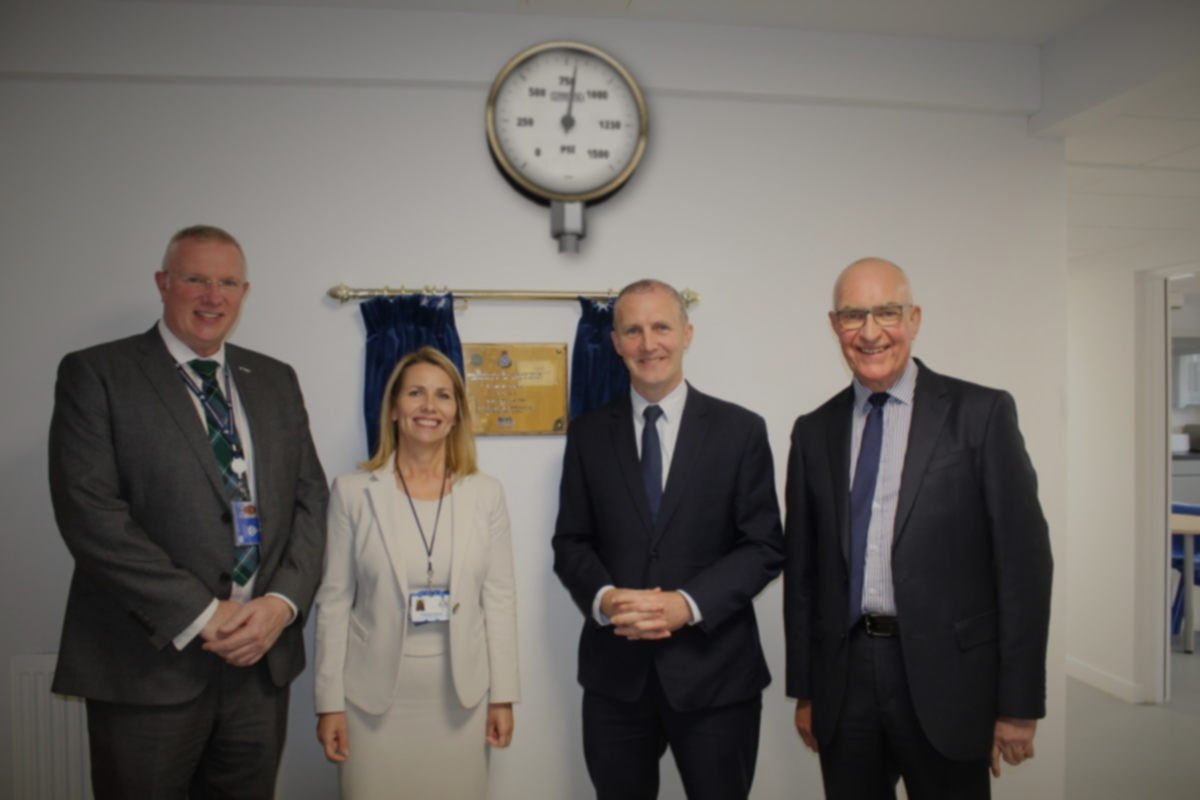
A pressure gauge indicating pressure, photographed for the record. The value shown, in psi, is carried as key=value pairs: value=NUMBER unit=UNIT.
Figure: value=800 unit=psi
